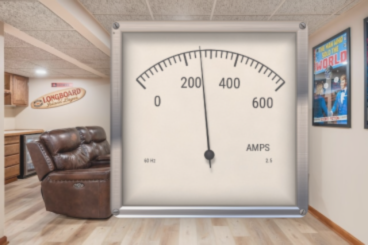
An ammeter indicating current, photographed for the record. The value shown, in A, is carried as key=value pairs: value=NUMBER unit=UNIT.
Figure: value=260 unit=A
